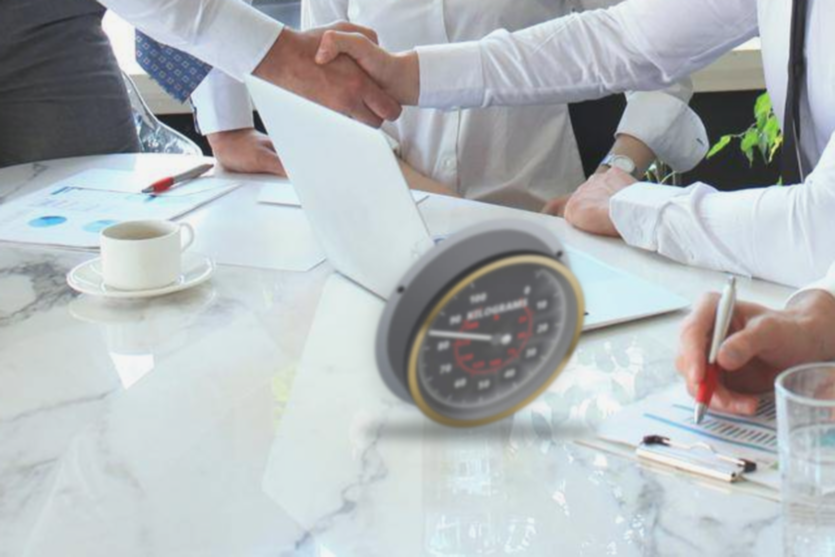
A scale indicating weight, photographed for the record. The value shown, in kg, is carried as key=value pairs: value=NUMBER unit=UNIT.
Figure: value=85 unit=kg
